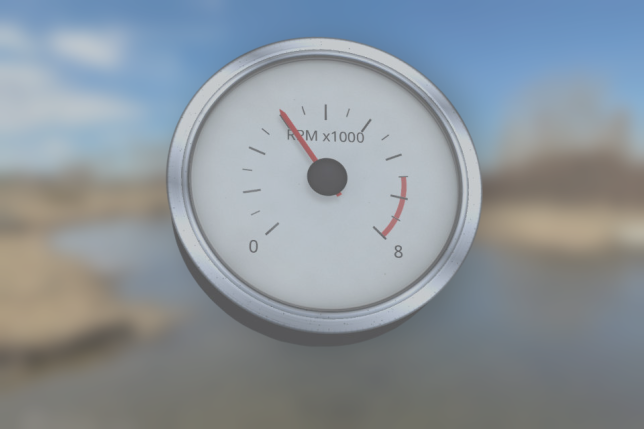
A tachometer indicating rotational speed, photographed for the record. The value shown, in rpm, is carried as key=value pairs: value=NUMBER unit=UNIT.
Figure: value=3000 unit=rpm
